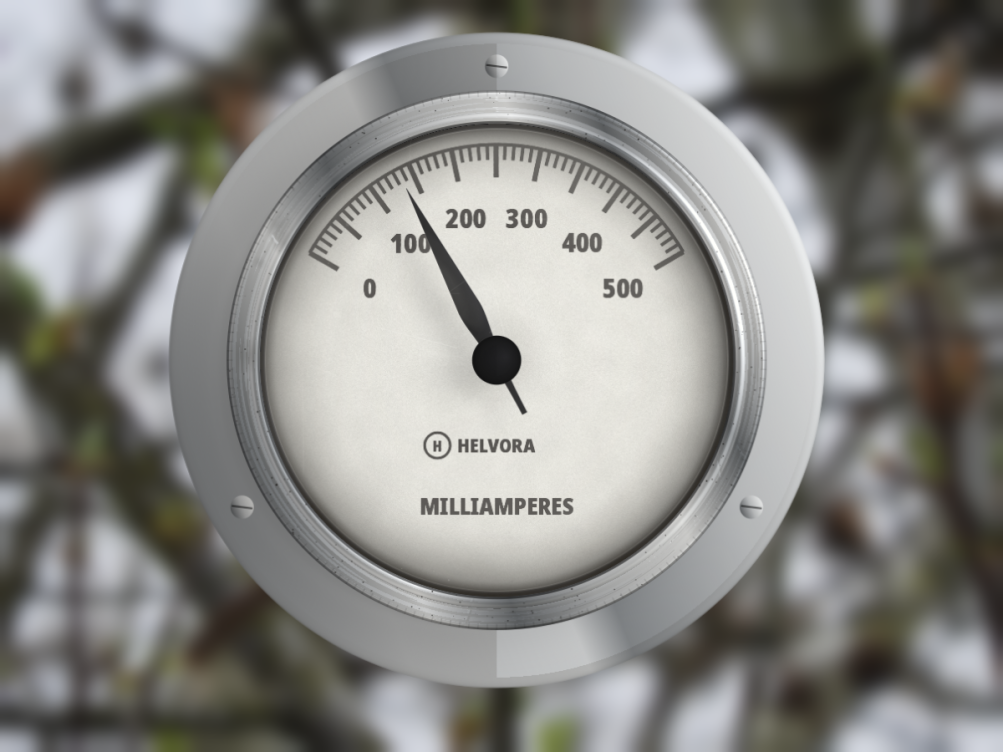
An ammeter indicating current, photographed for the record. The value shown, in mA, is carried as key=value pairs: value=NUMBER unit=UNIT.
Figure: value=135 unit=mA
